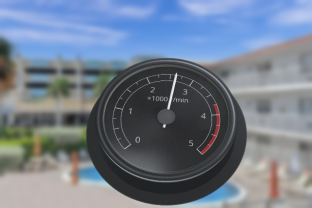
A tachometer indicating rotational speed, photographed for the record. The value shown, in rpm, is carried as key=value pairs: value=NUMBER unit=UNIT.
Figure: value=2625 unit=rpm
